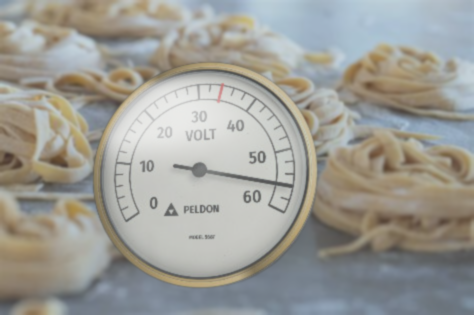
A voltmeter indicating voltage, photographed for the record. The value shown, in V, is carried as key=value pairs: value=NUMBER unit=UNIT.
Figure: value=56 unit=V
